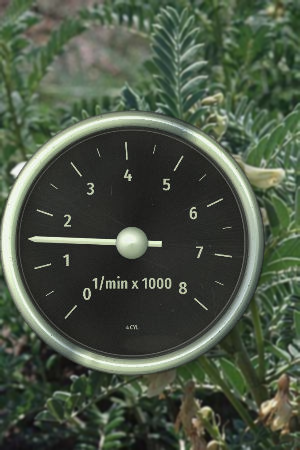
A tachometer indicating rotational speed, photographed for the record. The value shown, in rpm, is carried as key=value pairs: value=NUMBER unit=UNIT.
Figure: value=1500 unit=rpm
